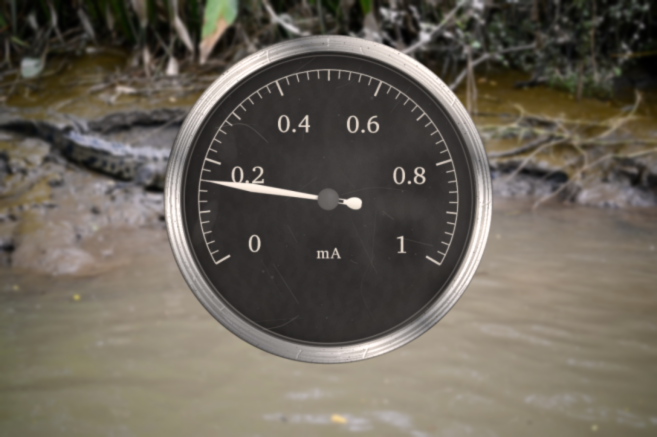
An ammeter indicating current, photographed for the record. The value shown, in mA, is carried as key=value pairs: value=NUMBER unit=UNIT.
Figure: value=0.16 unit=mA
